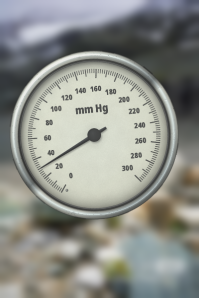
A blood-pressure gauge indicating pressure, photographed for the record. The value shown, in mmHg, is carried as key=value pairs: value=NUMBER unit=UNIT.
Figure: value=30 unit=mmHg
